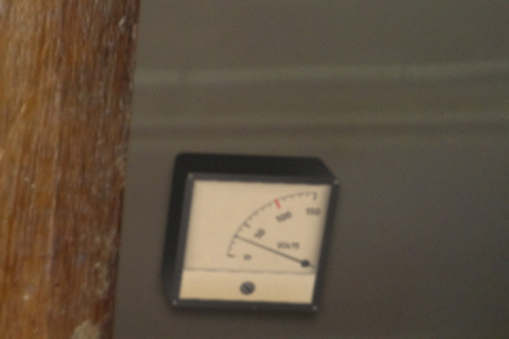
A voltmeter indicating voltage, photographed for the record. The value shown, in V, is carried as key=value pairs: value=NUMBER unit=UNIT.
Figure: value=30 unit=V
